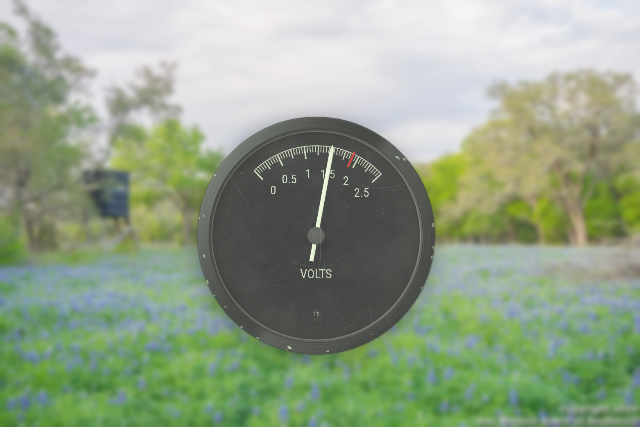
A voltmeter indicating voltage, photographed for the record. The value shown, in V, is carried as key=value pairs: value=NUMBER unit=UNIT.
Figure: value=1.5 unit=V
